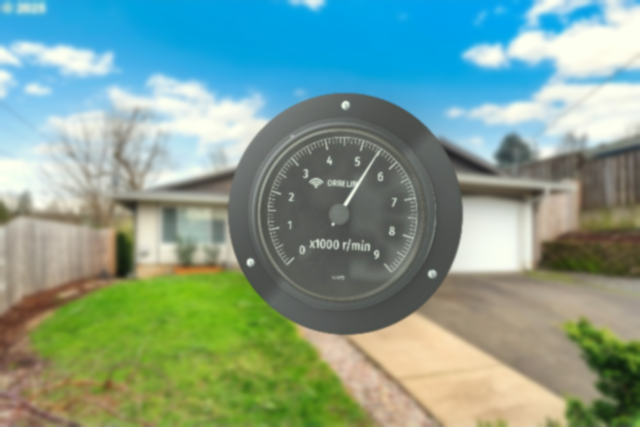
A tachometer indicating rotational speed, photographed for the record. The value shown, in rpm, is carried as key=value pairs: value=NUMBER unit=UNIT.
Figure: value=5500 unit=rpm
